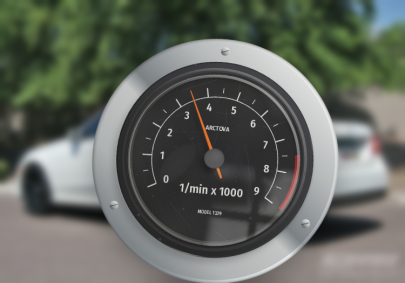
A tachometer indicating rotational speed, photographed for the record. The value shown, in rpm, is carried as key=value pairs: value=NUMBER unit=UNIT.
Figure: value=3500 unit=rpm
